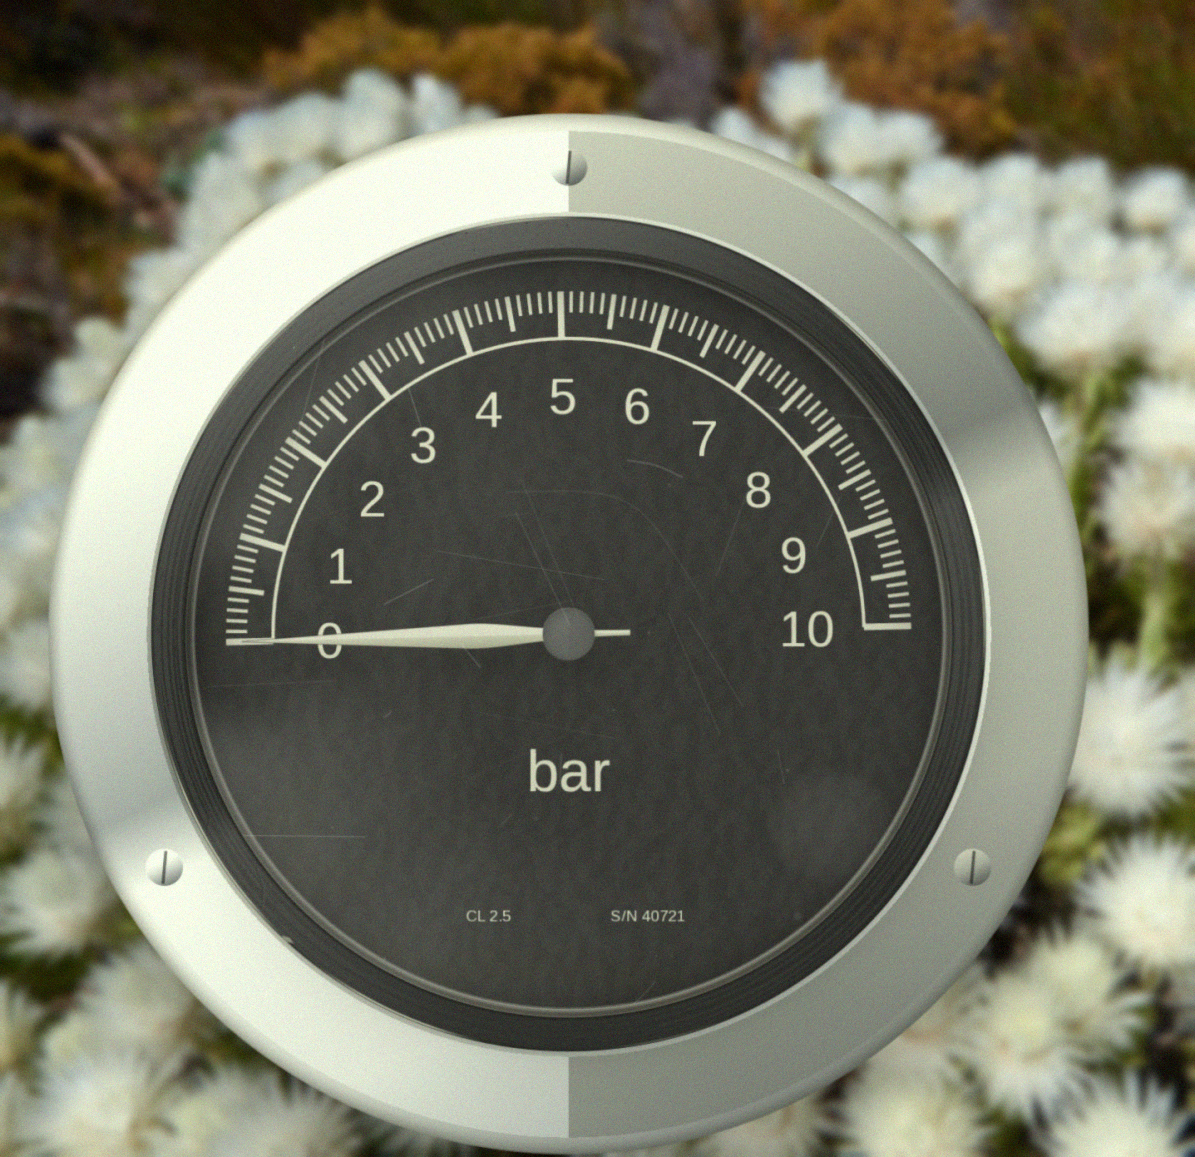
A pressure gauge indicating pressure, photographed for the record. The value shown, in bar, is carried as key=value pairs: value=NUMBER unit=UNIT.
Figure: value=0 unit=bar
